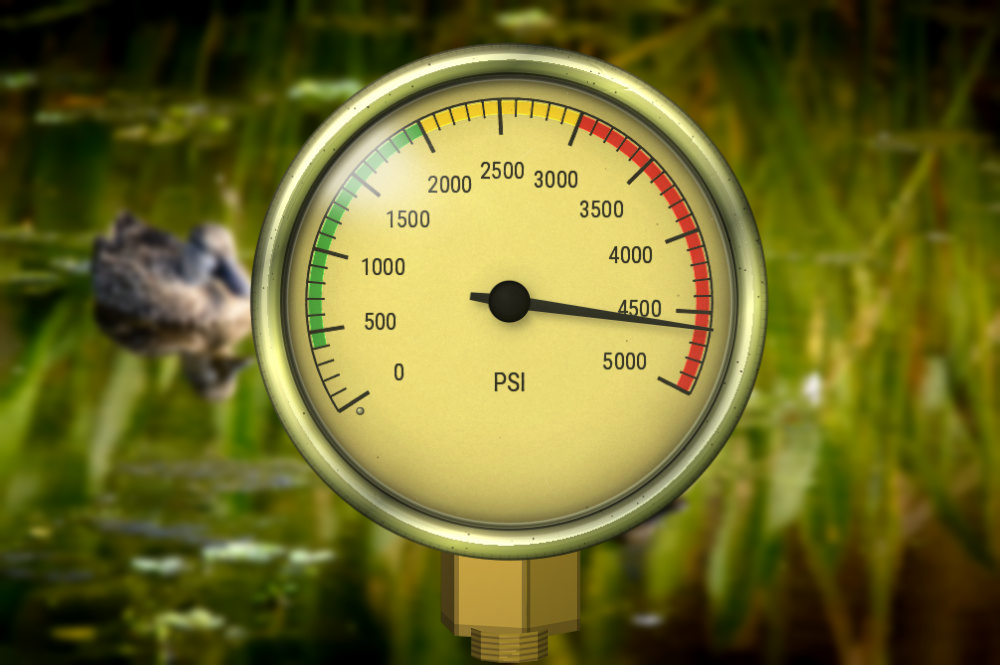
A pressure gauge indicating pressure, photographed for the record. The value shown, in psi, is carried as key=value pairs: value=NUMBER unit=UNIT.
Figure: value=4600 unit=psi
